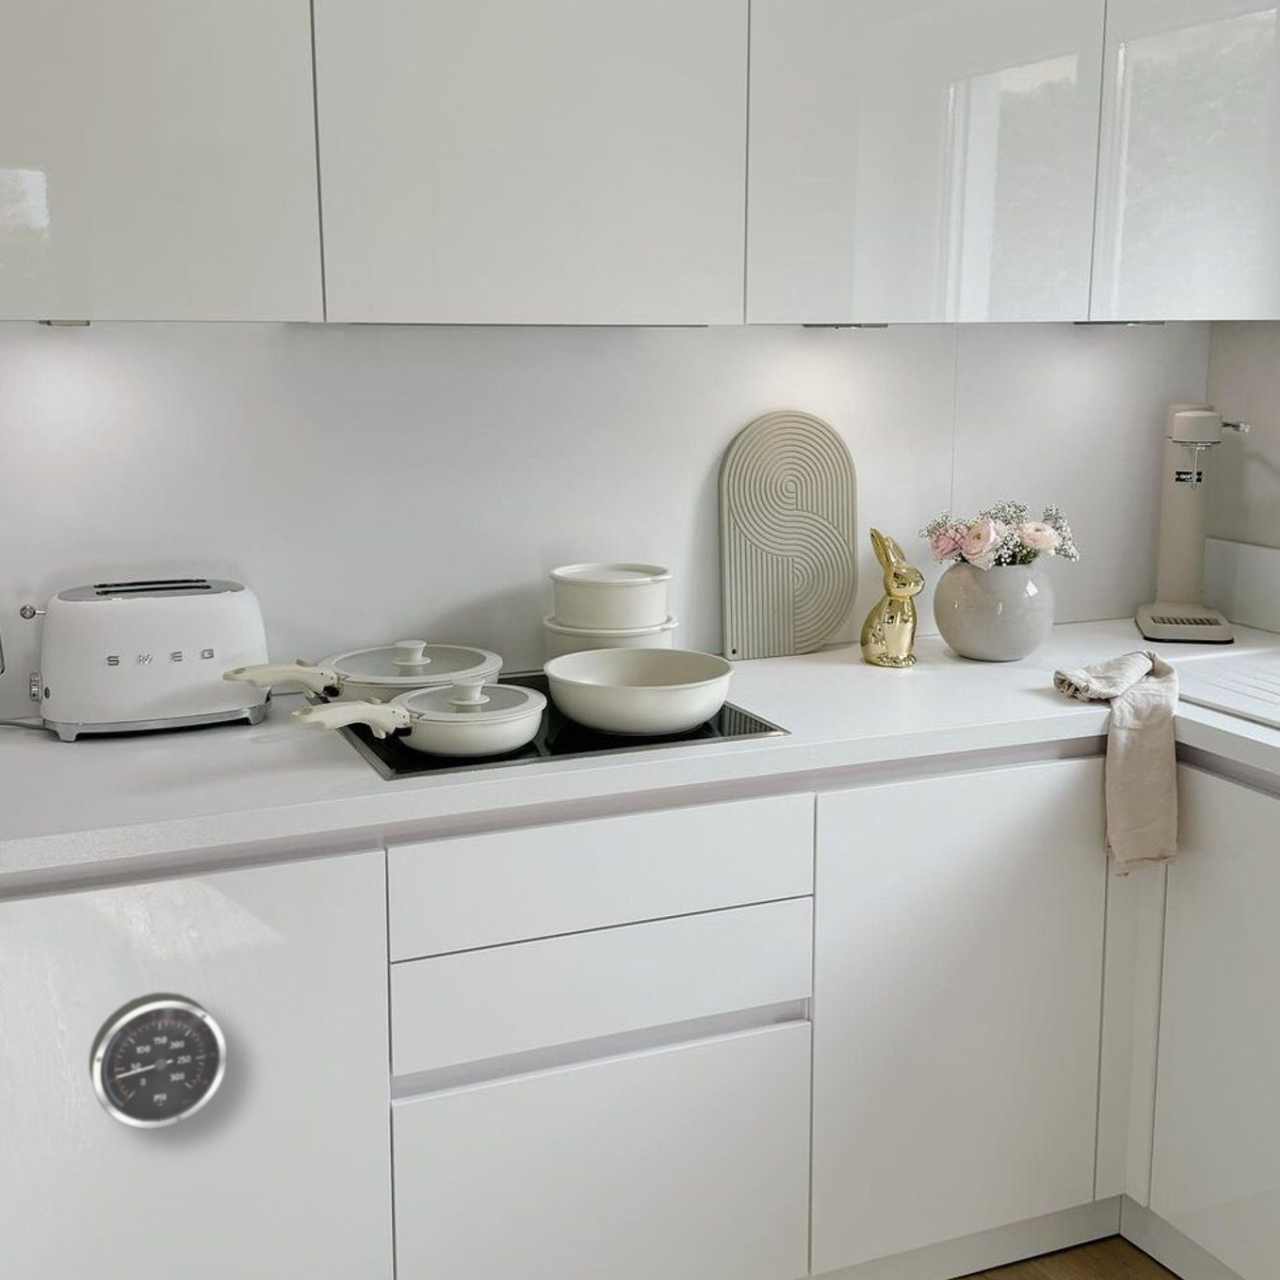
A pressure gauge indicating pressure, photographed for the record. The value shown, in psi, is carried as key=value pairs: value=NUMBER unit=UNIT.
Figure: value=40 unit=psi
